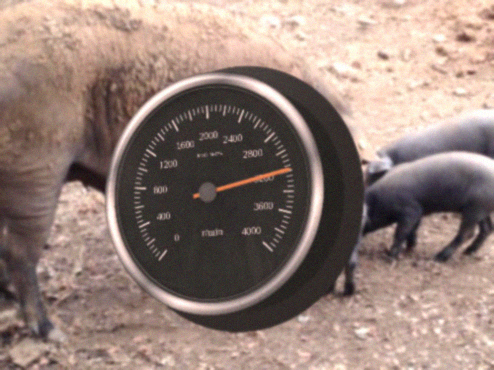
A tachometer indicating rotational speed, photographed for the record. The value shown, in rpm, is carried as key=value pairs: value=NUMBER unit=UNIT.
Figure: value=3200 unit=rpm
